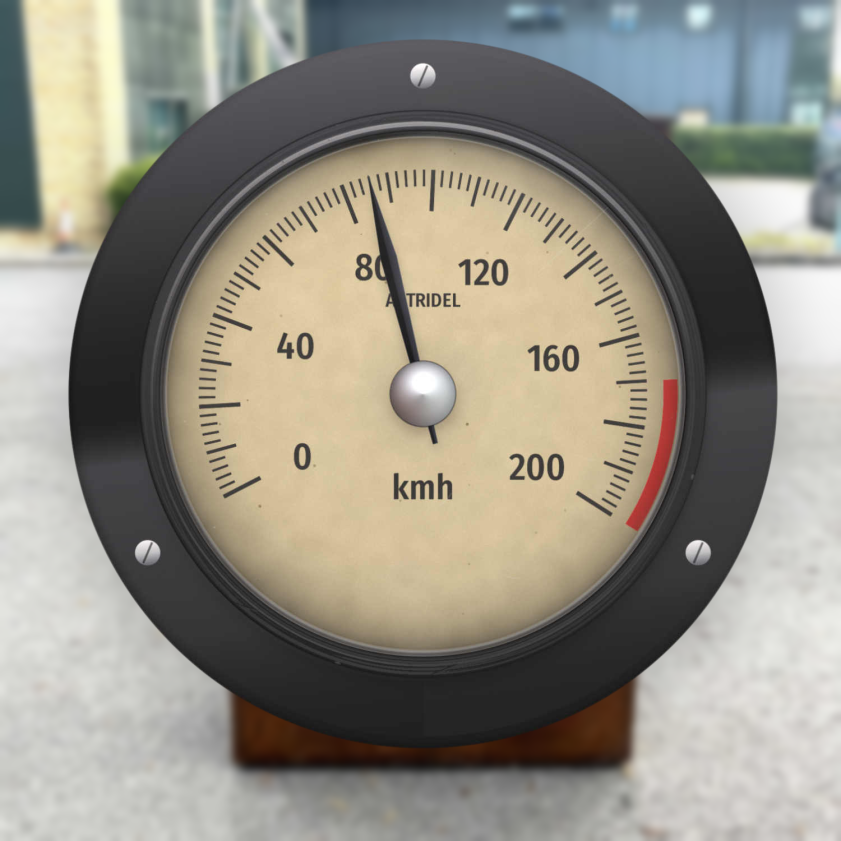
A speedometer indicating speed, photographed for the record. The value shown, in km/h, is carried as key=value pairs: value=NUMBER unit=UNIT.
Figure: value=86 unit=km/h
